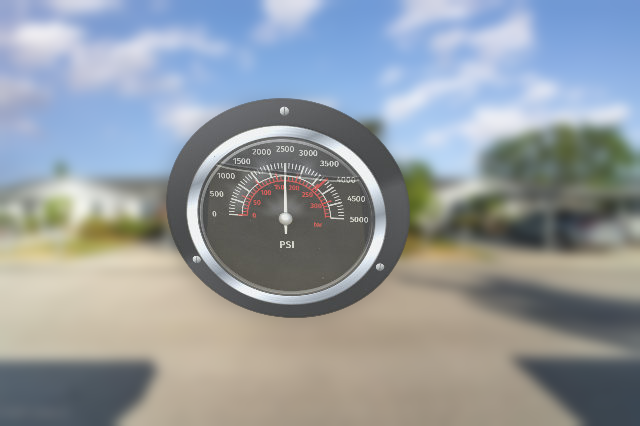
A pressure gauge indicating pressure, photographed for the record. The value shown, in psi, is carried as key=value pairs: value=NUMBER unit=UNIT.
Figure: value=2500 unit=psi
